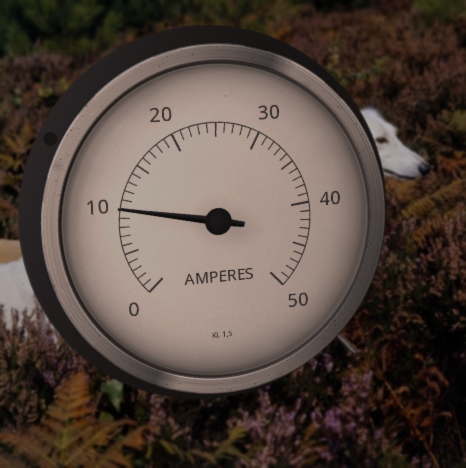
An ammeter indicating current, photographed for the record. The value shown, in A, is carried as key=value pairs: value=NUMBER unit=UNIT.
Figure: value=10 unit=A
